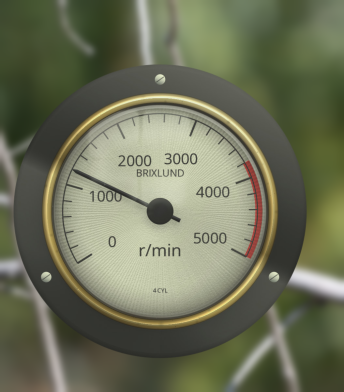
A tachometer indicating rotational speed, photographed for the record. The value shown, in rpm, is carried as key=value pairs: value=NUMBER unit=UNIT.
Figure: value=1200 unit=rpm
